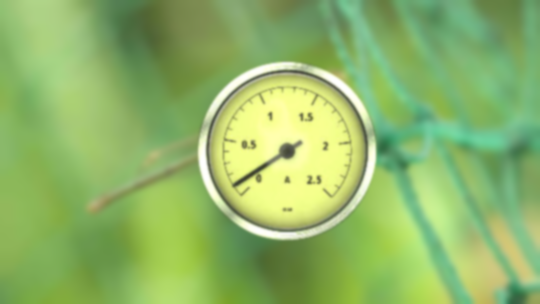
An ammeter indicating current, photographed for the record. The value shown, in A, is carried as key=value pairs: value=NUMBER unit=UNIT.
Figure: value=0.1 unit=A
